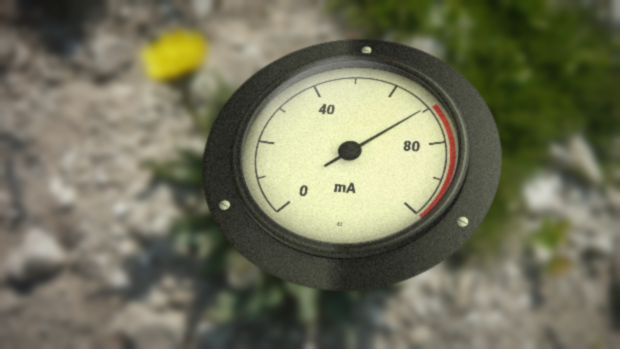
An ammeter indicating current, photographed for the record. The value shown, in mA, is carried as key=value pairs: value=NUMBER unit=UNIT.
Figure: value=70 unit=mA
